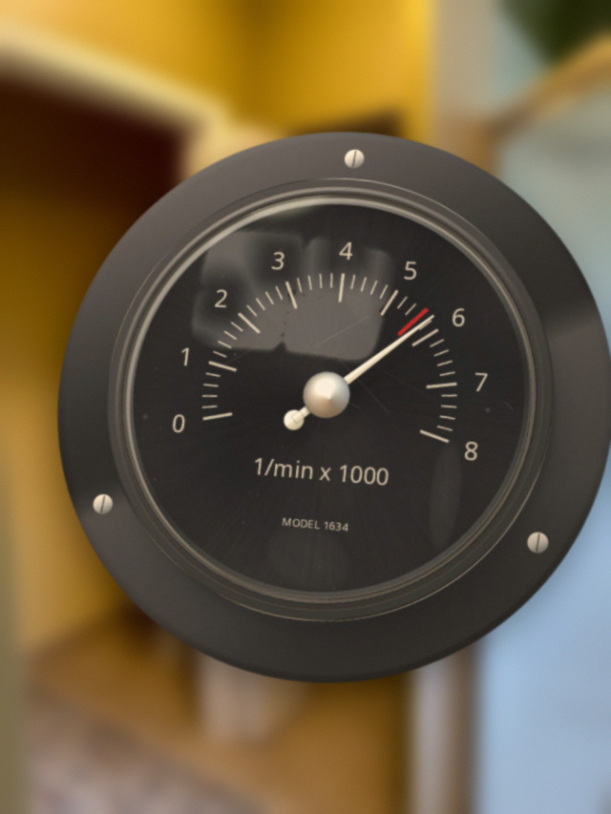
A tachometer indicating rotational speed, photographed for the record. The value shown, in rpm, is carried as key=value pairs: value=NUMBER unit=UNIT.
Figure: value=5800 unit=rpm
